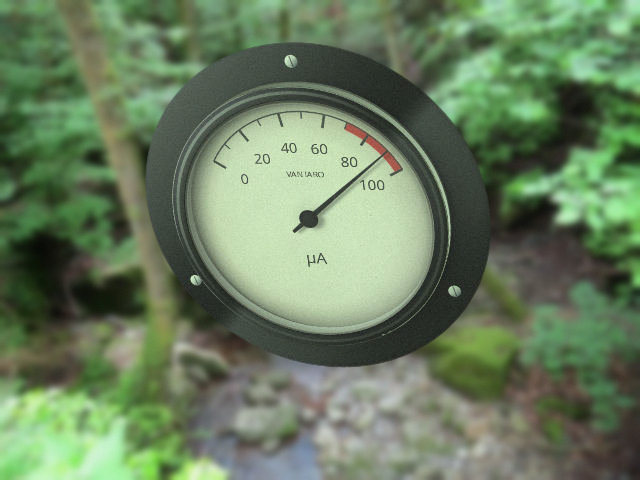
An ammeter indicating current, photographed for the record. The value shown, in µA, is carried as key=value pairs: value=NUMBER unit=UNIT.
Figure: value=90 unit=µA
